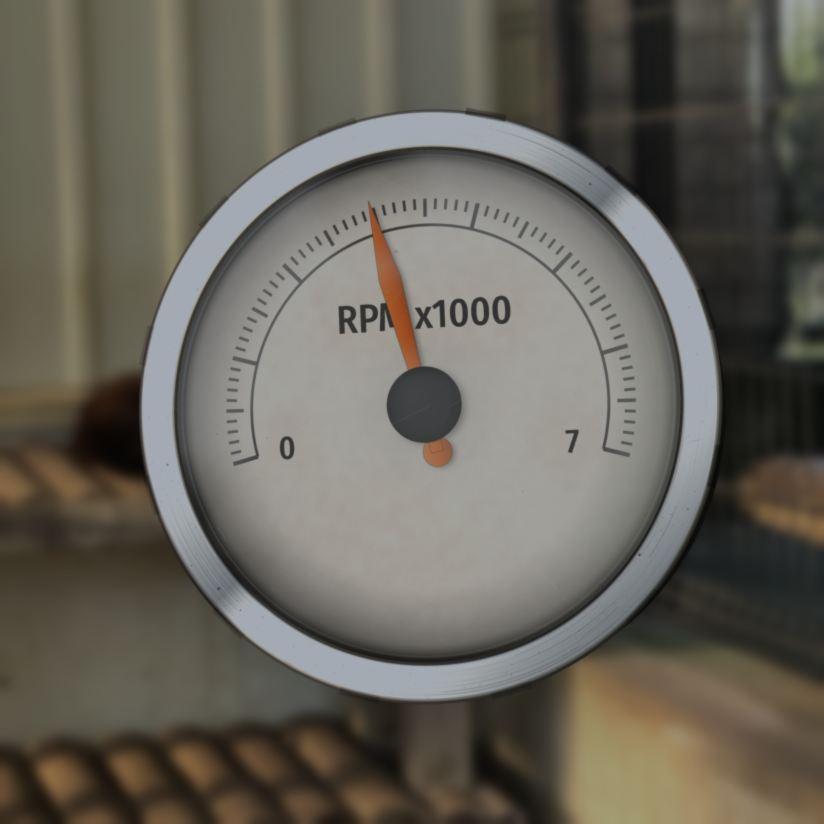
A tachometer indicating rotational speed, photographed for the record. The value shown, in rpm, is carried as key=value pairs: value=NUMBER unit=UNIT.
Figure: value=3000 unit=rpm
